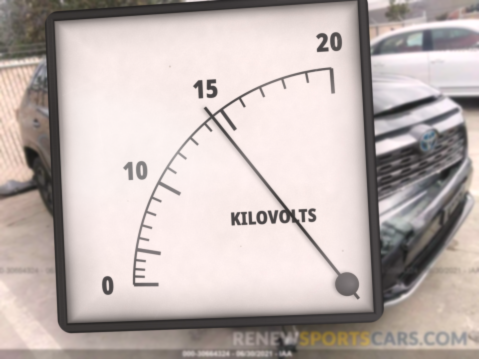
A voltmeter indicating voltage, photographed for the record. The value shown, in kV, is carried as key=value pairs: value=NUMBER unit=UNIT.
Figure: value=14.5 unit=kV
